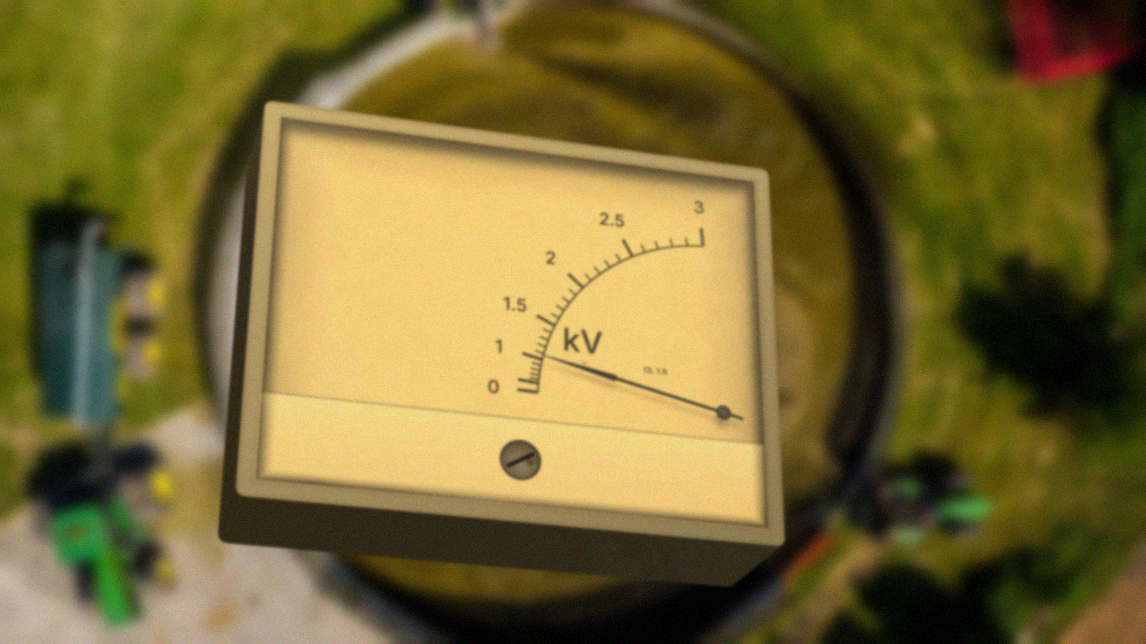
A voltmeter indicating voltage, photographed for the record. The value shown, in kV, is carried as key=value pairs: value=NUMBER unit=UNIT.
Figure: value=1 unit=kV
